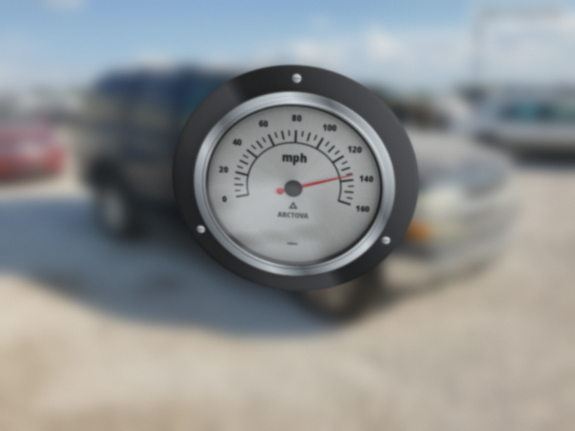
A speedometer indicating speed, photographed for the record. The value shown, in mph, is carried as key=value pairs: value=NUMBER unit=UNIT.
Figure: value=135 unit=mph
